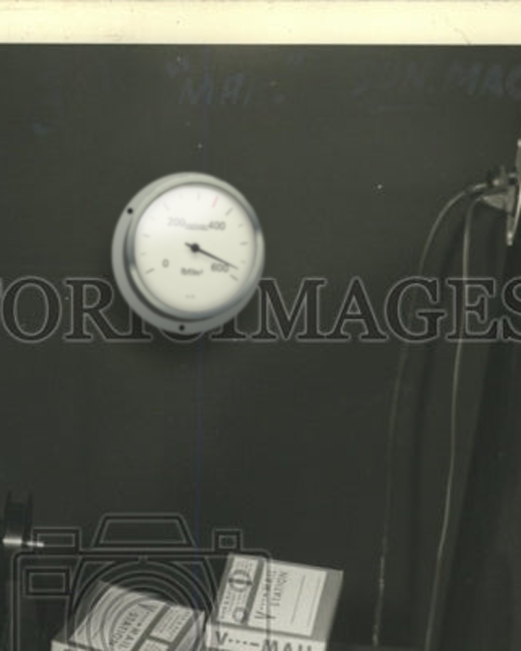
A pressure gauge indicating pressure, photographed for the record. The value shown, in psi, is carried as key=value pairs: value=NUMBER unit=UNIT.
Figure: value=575 unit=psi
